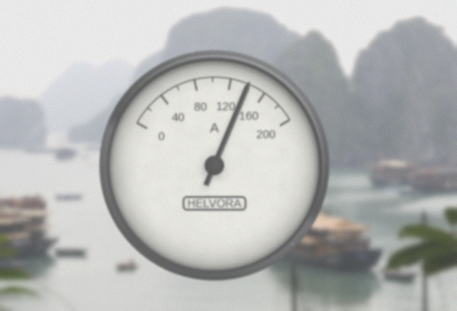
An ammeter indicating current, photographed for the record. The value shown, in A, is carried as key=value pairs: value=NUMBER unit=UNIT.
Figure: value=140 unit=A
